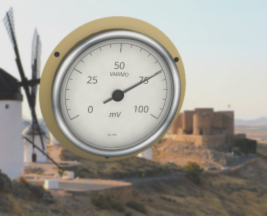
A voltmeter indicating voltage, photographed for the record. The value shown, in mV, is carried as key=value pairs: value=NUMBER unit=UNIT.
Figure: value=75 unit=mV
